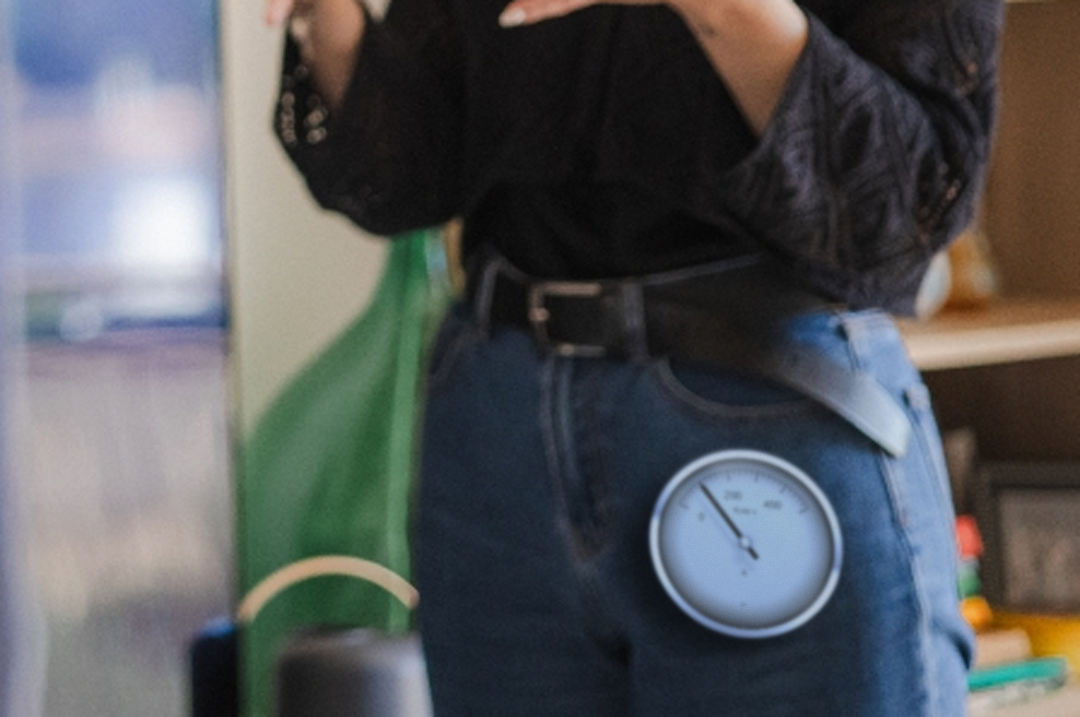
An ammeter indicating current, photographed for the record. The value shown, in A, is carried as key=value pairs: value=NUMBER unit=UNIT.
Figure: value=100 unit=A
